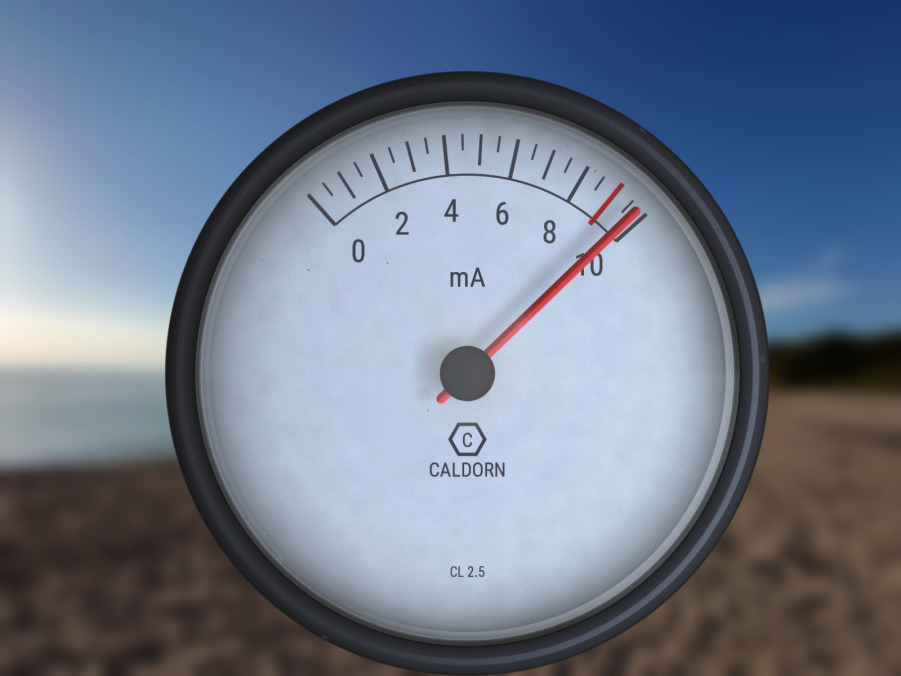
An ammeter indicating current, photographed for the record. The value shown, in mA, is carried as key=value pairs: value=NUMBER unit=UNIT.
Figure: value=9.75 unit=mA
